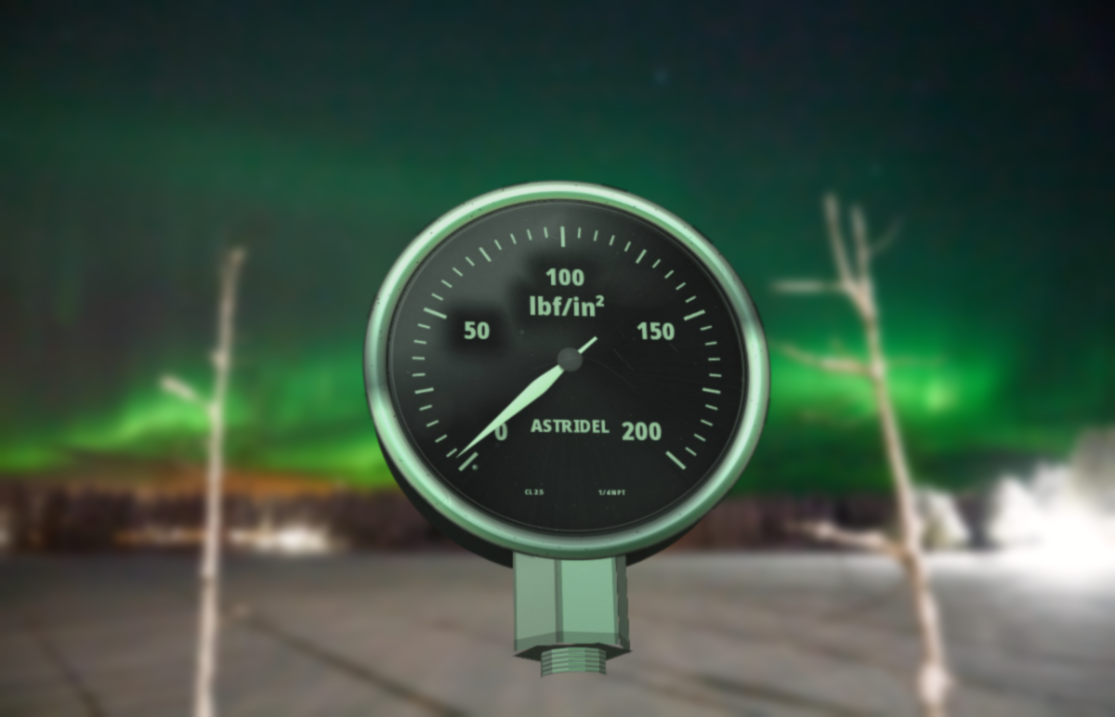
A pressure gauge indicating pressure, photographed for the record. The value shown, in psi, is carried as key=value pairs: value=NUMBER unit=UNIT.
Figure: value=2.5 unit=psi
